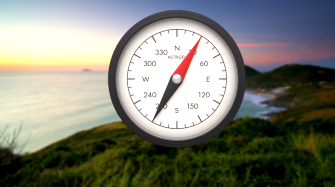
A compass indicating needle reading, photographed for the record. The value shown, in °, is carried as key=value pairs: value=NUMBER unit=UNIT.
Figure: value=30 unit=°
